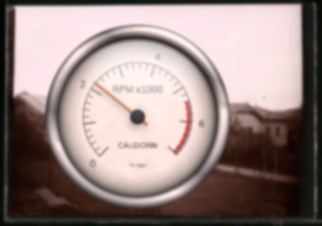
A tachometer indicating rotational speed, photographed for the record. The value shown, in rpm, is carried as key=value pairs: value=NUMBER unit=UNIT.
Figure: value=2200 unit=rpm
